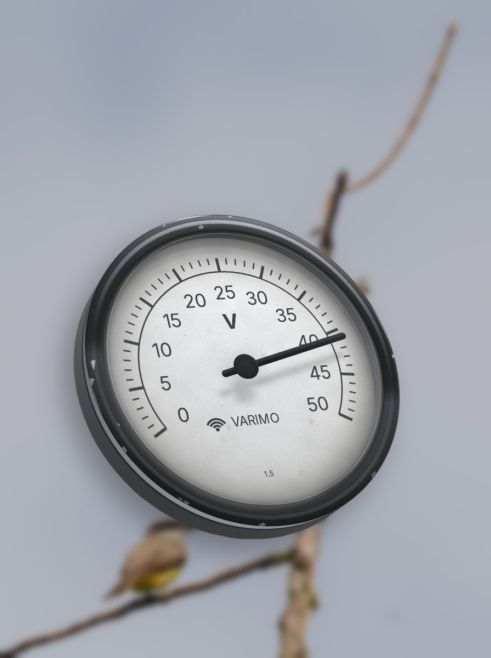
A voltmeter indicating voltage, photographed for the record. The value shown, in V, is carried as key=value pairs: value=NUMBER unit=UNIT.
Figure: value=41 unit=V
